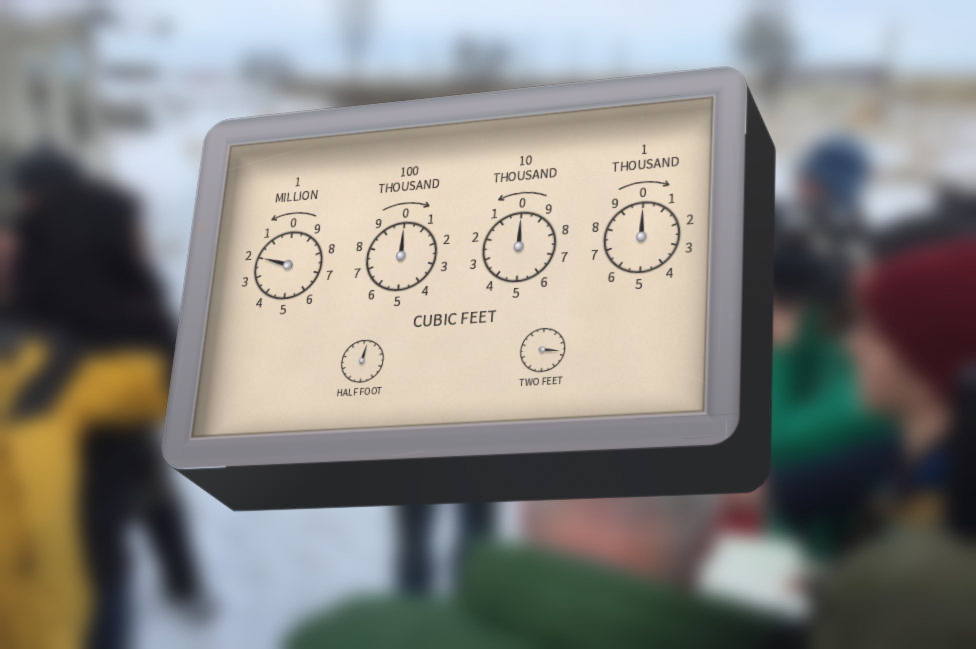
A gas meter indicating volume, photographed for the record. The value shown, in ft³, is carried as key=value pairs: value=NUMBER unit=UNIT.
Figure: value=200000 unit=ft³
